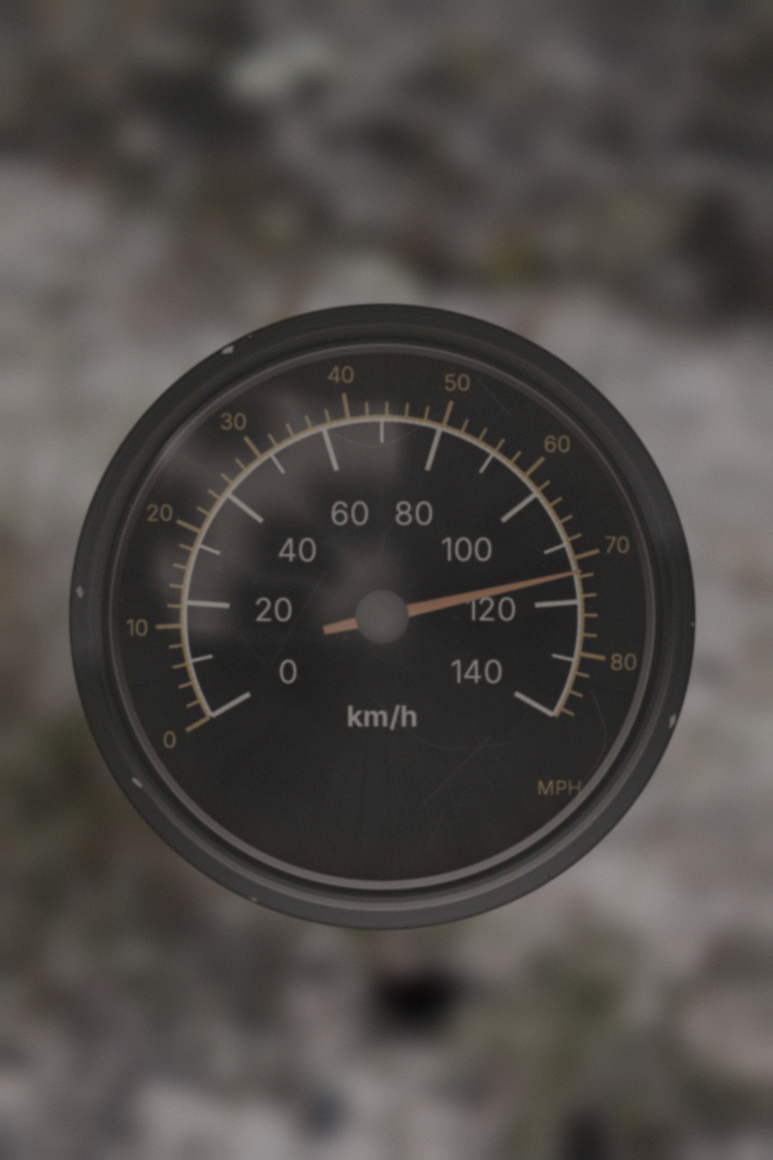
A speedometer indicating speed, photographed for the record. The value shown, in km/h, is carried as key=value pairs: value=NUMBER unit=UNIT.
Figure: value=115 unit=km/h
